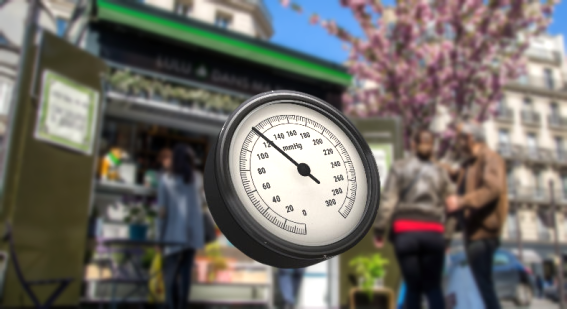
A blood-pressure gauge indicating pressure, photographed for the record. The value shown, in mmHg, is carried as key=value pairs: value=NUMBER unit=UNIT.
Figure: value=120 unit=mmHg
